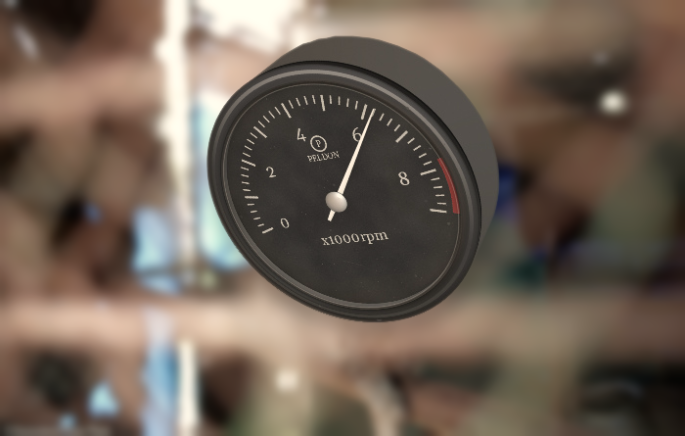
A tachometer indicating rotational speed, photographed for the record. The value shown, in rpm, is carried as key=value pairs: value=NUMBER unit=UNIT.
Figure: value=6200 unit=rpm
